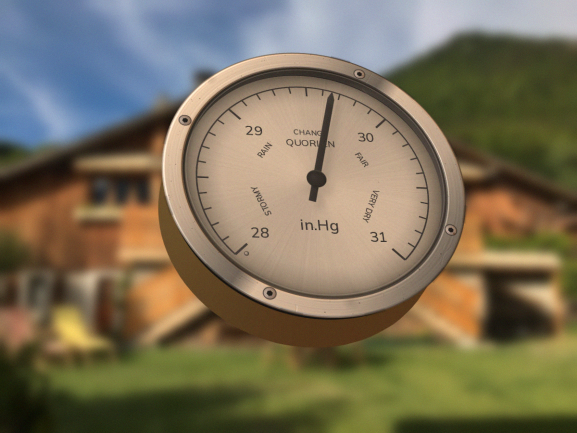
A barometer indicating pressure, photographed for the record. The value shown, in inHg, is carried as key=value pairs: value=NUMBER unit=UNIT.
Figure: value=29.65 unit=inHg
